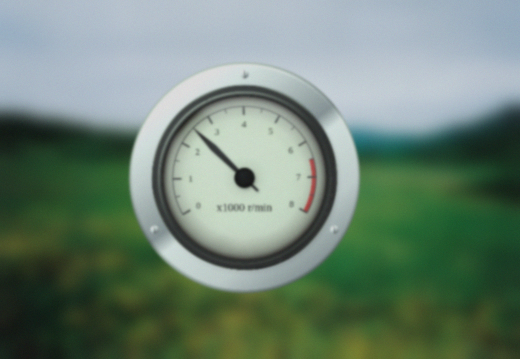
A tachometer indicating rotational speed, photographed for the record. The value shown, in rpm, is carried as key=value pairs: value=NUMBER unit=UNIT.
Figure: value=2500 unit=rpm
